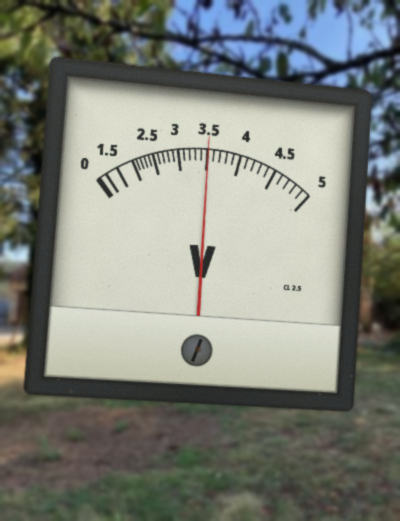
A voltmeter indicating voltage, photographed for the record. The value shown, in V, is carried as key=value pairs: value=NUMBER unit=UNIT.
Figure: value=3.5 unit=V
